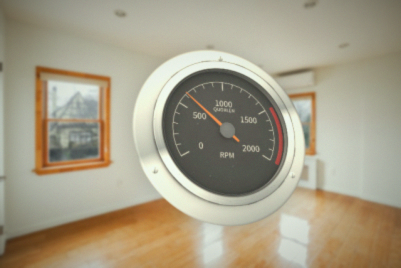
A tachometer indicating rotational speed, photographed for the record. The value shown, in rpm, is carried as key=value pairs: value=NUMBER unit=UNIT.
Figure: value=600 unit=rpm
